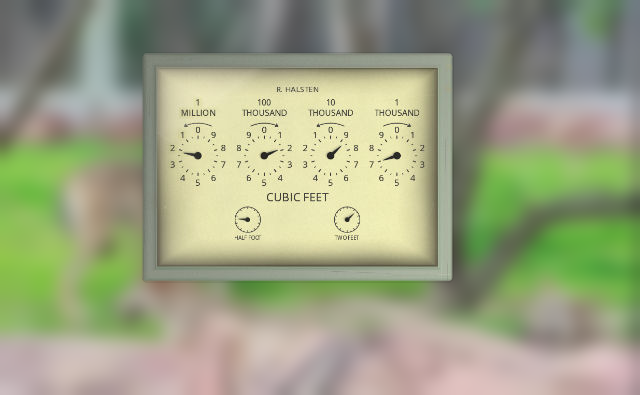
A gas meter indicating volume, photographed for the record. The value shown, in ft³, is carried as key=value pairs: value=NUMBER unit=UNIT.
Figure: value=218700 unit=ft³
